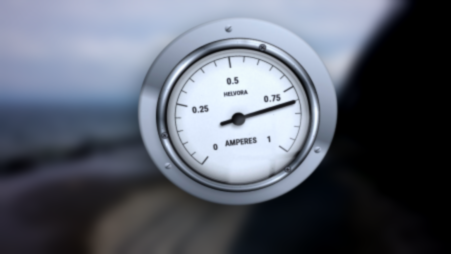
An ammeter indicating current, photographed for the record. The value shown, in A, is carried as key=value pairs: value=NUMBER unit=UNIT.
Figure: value=0.8 unit=A
